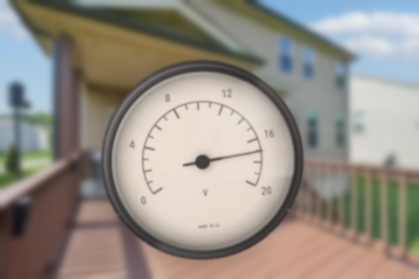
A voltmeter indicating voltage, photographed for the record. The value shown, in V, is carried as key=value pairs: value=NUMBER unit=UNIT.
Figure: value=17 unit=V
